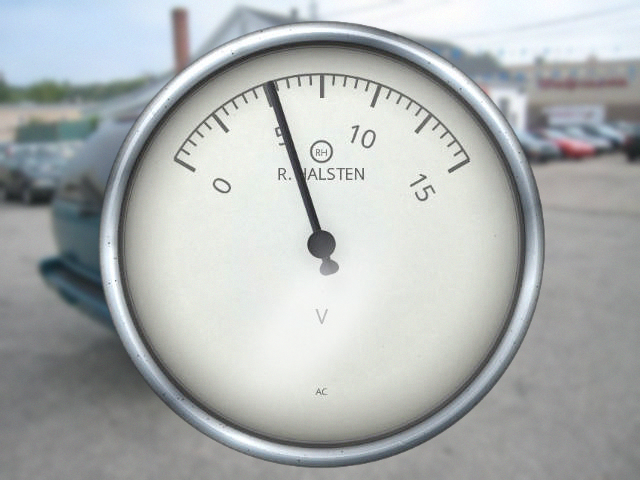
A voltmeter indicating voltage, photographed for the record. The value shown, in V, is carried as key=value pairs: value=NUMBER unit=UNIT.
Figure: value=5.25 unit=V
